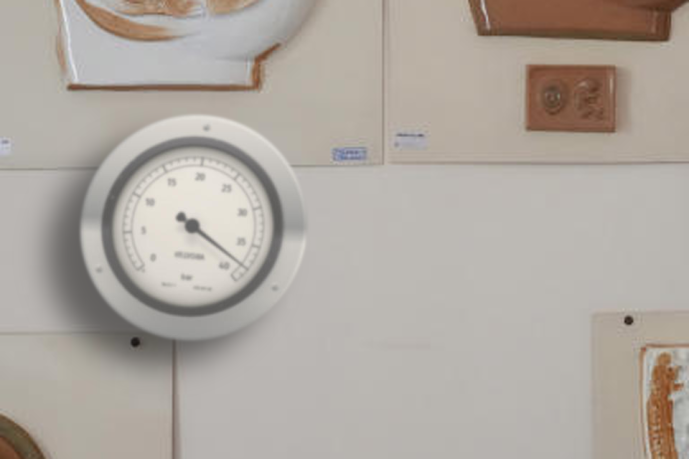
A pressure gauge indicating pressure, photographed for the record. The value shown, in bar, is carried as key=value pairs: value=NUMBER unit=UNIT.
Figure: value=38 unit=bar
